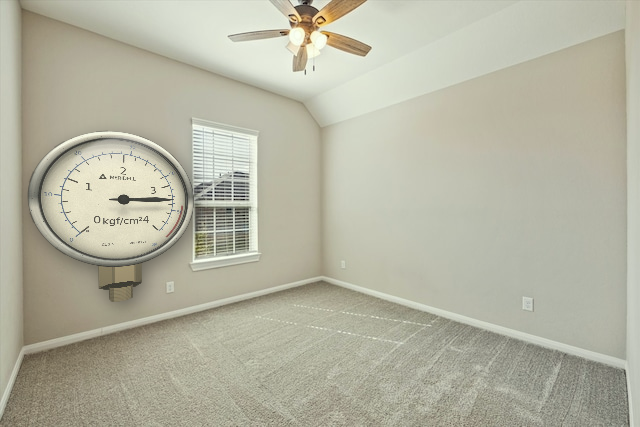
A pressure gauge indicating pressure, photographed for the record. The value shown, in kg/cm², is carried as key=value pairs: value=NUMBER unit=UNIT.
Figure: value=3.3 unit=kg/cm²
